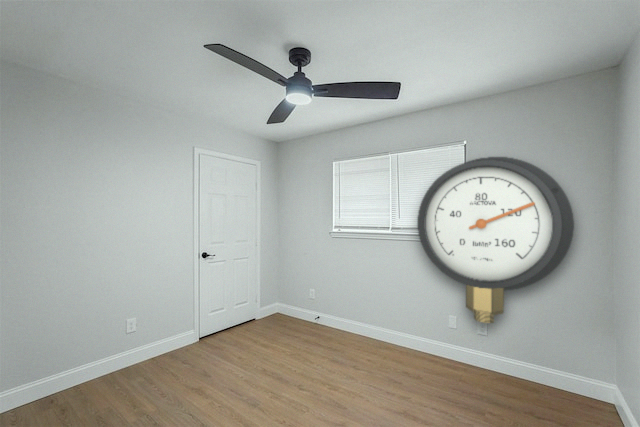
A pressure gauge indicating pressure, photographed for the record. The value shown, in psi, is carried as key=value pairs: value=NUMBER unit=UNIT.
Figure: value=120 unit=psi
